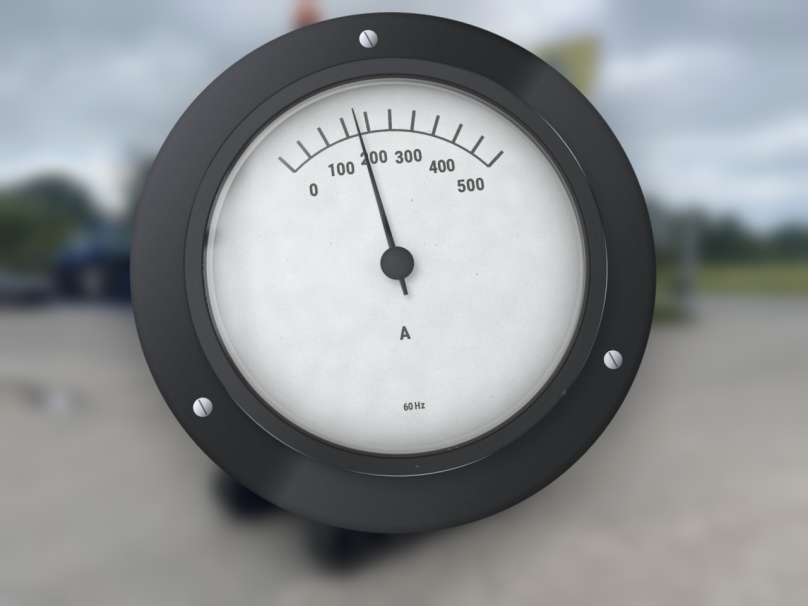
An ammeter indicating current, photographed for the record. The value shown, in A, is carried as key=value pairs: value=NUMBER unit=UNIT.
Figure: value=175 unit=A
